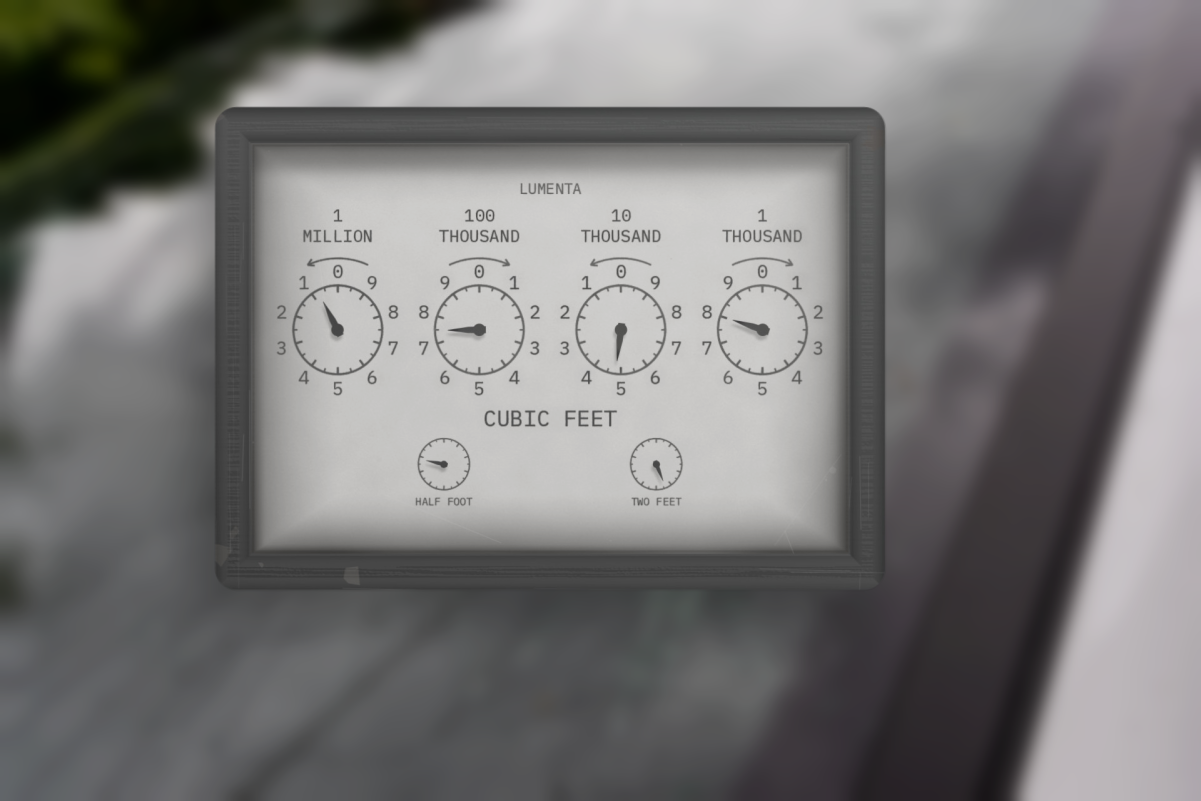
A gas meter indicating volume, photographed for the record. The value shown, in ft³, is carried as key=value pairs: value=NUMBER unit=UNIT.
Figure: value=74800 unit=ft³
